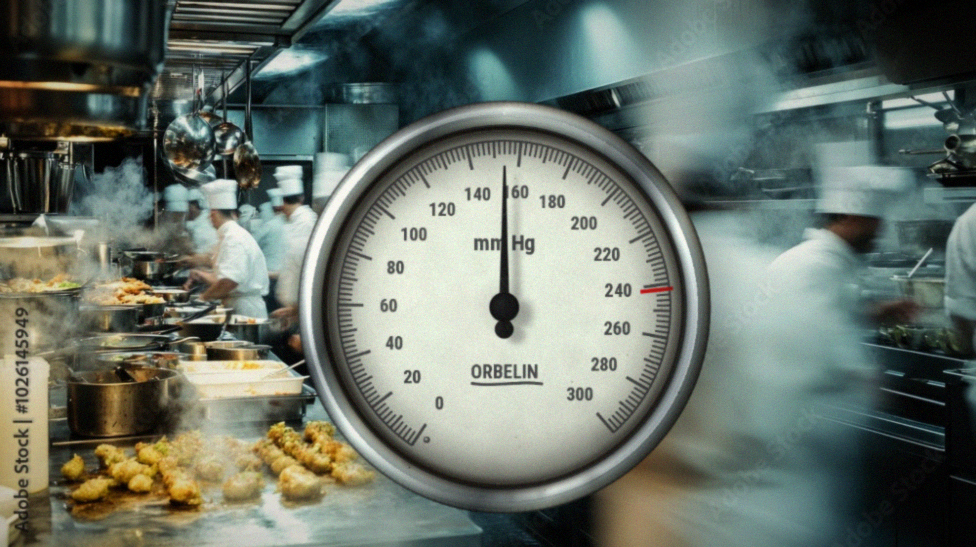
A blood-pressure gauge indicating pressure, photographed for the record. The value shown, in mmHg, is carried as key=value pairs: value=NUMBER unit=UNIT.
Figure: value=154 unit=mmHg
